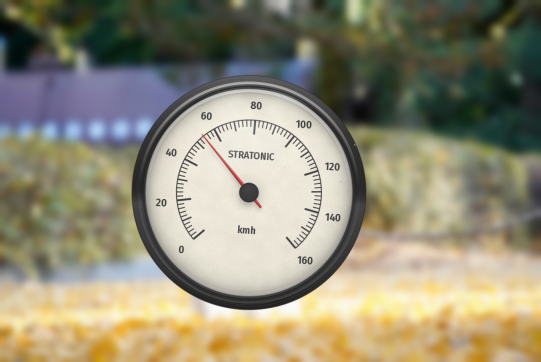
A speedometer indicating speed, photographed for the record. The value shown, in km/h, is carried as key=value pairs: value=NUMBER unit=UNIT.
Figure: value=54 unit=km/h
